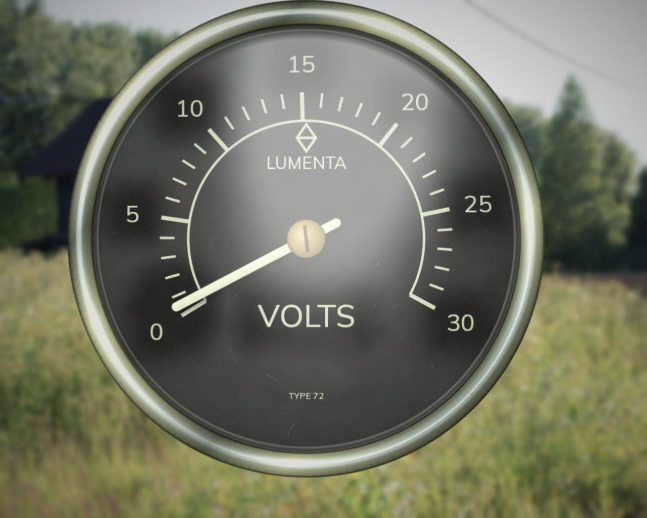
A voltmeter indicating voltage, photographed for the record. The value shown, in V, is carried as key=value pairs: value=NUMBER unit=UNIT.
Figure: value=0.5 unit=V
